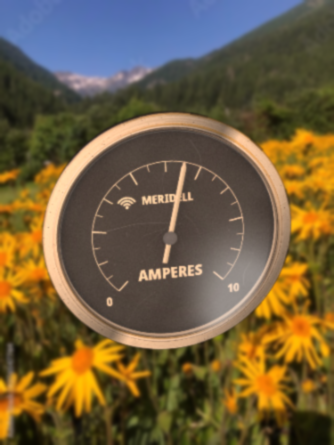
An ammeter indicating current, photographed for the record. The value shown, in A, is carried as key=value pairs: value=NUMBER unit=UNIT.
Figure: value=5.5 unit=A
